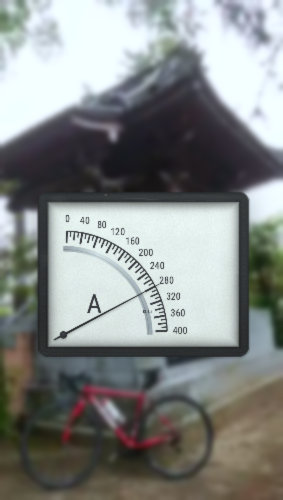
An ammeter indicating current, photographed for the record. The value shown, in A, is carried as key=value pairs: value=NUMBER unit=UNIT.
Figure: value=280 unit=A
